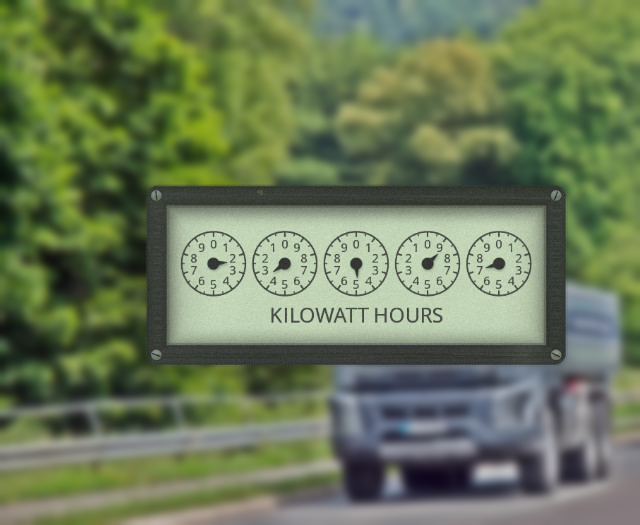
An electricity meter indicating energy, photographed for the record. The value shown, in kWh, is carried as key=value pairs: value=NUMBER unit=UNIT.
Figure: value=23487 unit=kWh
